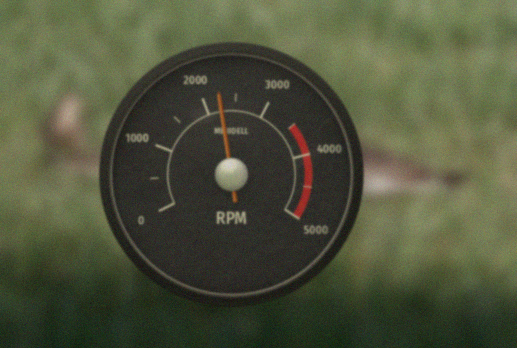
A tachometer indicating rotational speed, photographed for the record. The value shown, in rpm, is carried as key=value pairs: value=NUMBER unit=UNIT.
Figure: value=2250 unit=rpm
